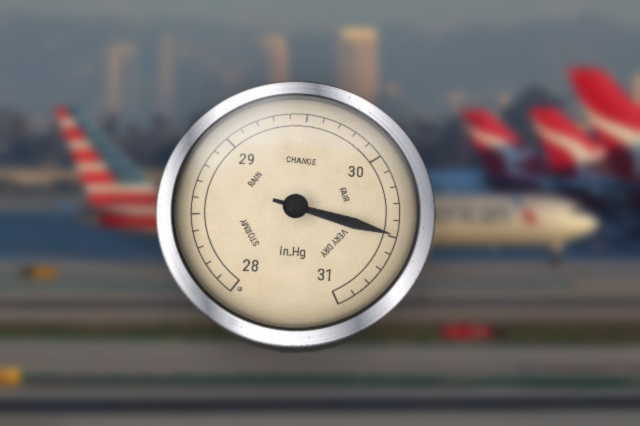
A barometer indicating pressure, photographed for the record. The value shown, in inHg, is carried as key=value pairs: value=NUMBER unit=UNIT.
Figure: value=30.5 unit=inHg
